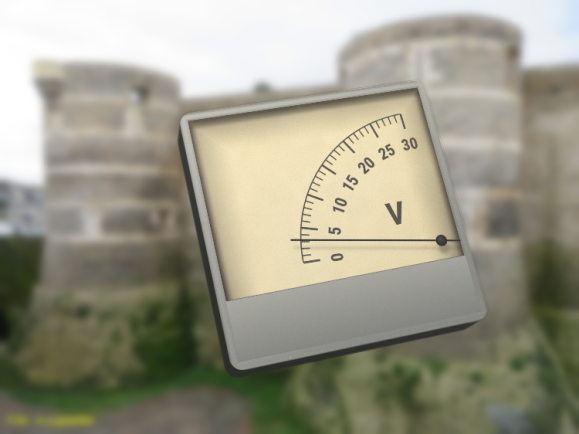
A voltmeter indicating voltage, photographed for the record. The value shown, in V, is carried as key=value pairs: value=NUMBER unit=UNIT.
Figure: value=3 unit=V
